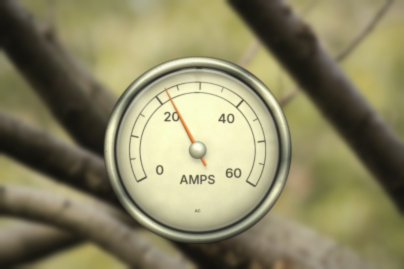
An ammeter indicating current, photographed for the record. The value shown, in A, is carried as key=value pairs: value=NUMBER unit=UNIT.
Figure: value=22.5 unit=A
